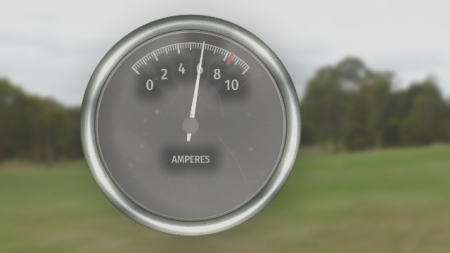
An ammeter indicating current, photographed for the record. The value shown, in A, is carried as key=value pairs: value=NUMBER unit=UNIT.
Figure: value=6 unit=A
